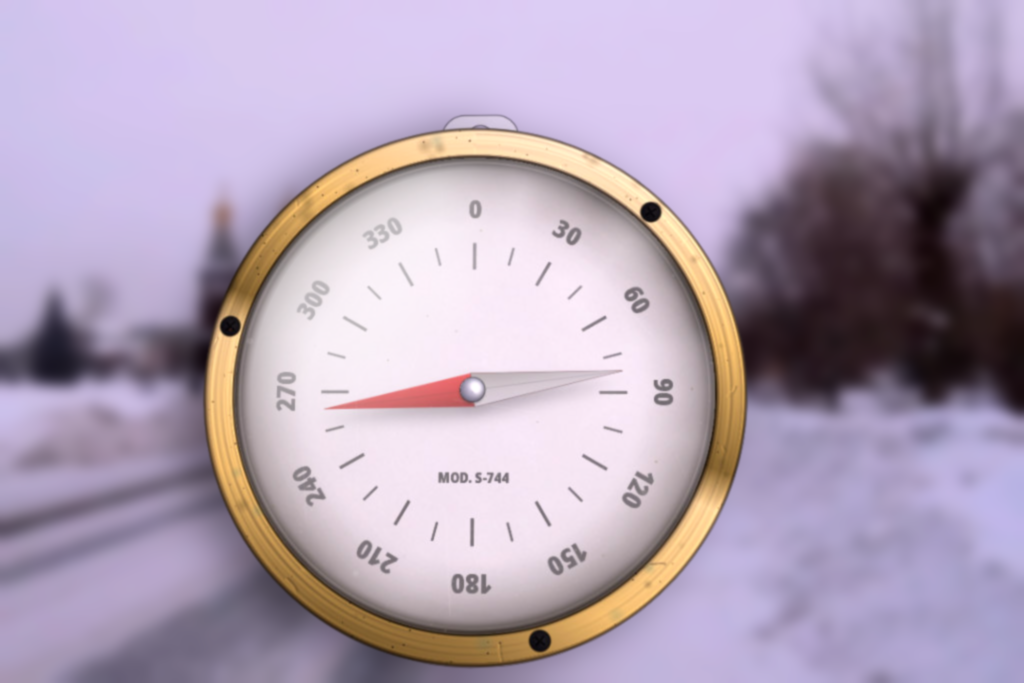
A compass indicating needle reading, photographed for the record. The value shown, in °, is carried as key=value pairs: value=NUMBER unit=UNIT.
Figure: value=262.5 unit=°
